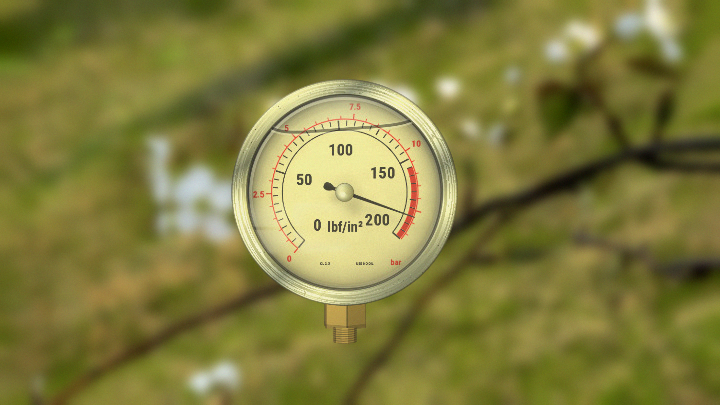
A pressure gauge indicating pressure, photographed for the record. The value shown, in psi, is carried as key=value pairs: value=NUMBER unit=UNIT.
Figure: value=185 unit=psi
